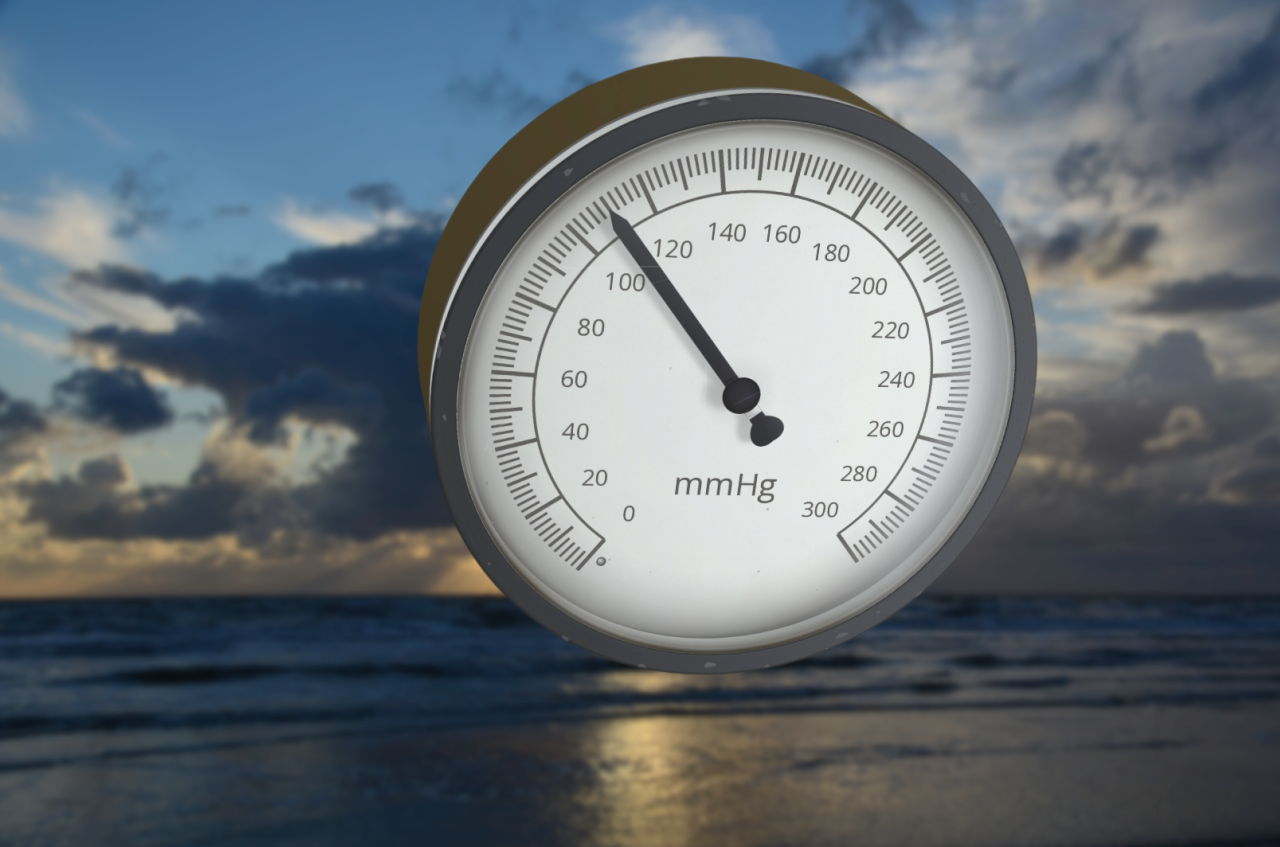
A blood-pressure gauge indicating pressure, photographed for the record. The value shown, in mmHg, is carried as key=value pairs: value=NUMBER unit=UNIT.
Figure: value=110 unit=mmHg
